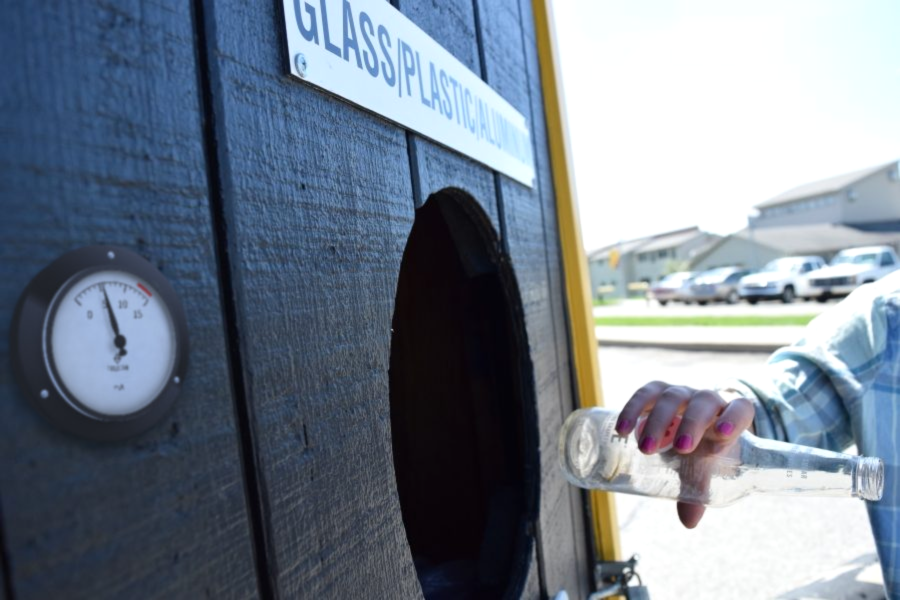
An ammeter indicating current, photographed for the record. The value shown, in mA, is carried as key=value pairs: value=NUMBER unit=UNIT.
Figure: value=5 unit=mA
